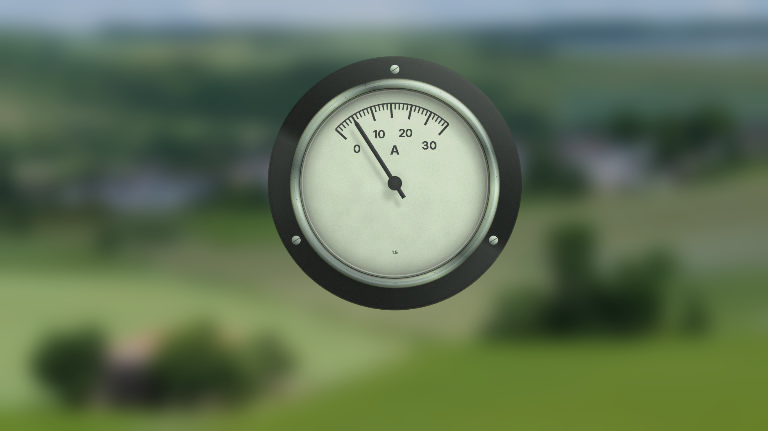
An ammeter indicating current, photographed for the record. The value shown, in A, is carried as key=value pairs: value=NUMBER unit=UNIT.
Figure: value=5 unit=A
